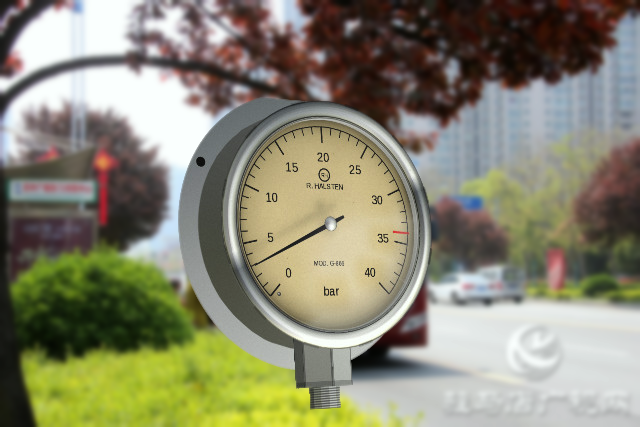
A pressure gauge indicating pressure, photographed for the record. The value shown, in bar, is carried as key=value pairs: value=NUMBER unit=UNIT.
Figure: value=3 unit=bar
